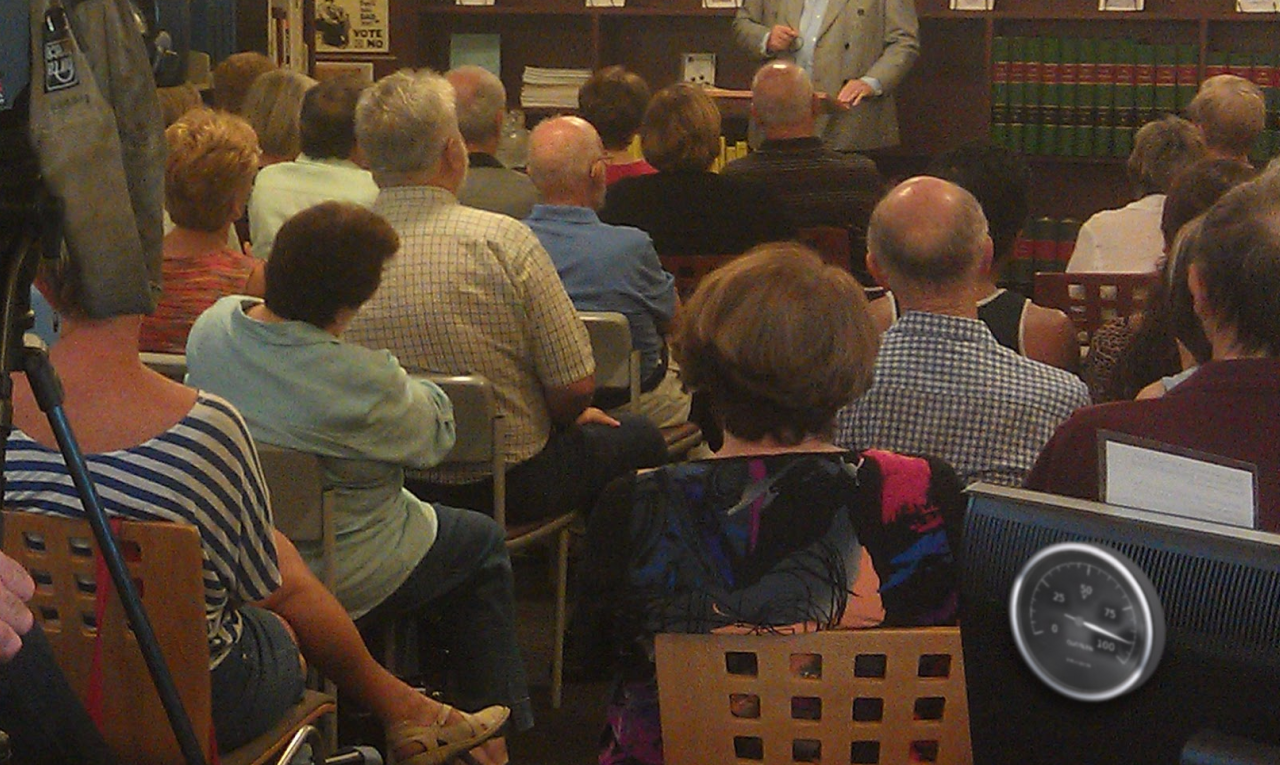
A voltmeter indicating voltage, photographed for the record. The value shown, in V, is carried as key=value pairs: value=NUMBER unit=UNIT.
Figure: value=90 unit=V
